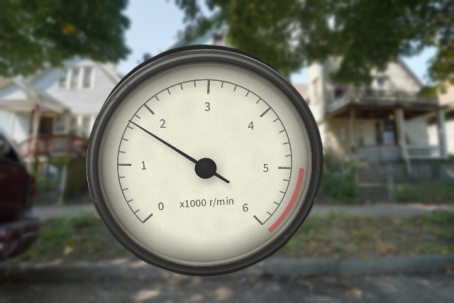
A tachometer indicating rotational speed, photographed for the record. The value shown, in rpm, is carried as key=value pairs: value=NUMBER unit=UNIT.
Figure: value=1700 unit=rpm
